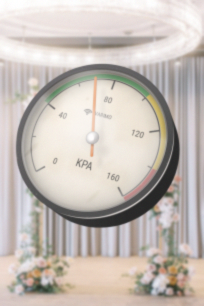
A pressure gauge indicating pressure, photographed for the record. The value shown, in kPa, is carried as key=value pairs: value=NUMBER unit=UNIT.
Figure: value=70 unit=kPa
